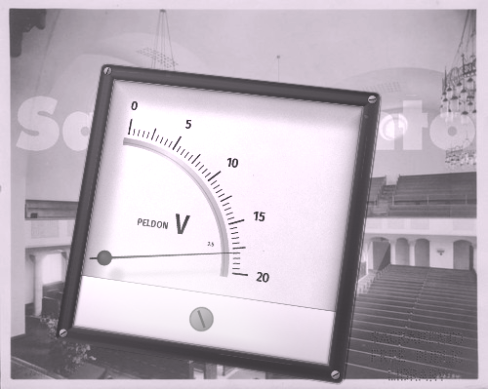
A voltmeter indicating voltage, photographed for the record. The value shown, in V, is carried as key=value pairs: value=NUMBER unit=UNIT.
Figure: value=18 unit=V
